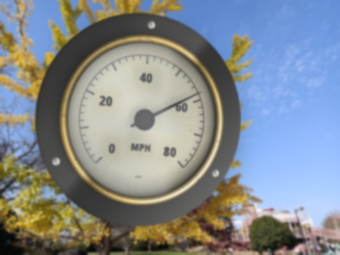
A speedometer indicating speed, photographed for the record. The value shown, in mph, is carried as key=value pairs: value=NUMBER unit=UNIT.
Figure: value=58 unit=mph
